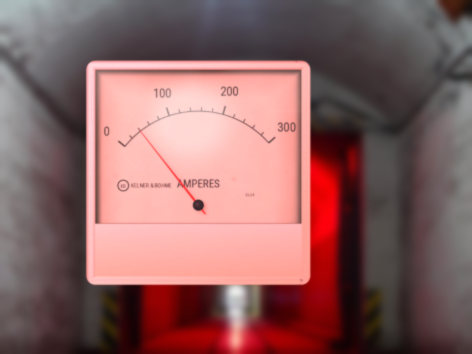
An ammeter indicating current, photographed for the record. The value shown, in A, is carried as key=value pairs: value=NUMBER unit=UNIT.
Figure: value=40 unit=A
